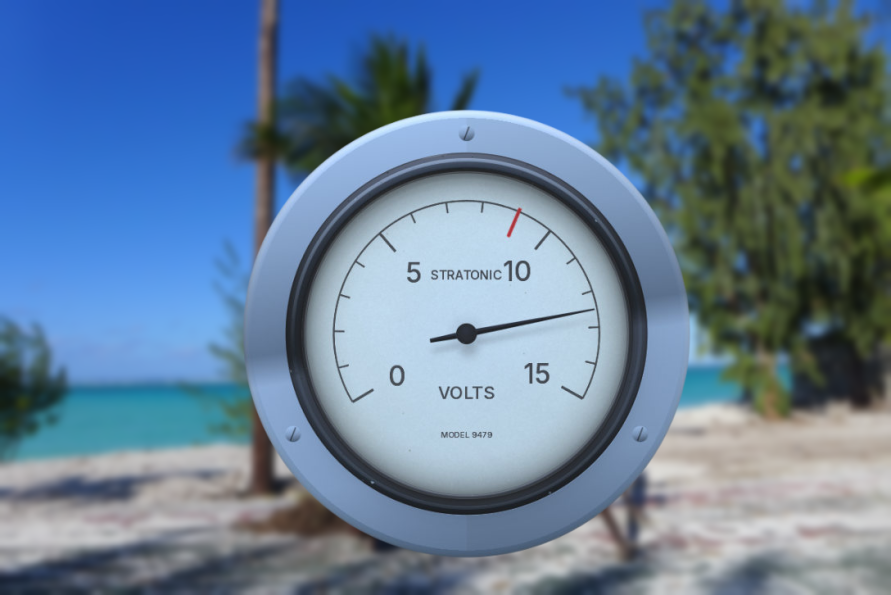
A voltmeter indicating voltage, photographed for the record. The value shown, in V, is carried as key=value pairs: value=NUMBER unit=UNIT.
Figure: value=12.5 unit=V
